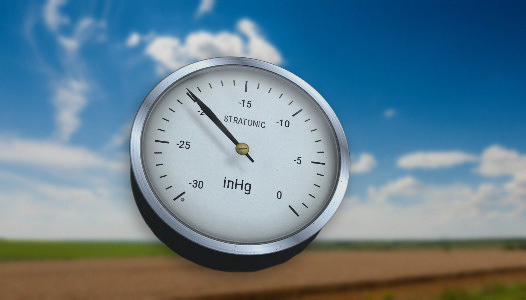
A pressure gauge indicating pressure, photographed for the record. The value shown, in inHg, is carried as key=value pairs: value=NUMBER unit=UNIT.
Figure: value=-20 unit=inHg
